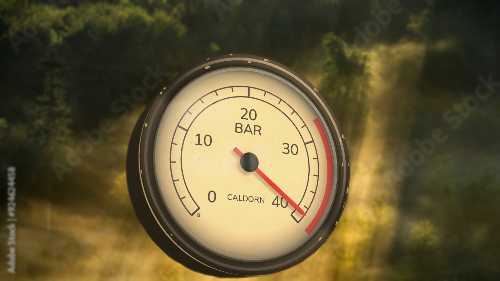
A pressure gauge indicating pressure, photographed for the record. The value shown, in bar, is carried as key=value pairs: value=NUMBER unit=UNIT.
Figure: value=39 unit=bar
